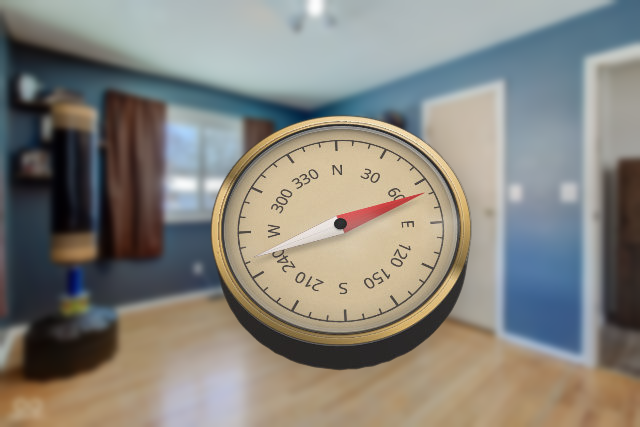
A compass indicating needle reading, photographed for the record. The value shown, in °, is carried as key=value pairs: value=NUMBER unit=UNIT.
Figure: value=70 unit=°
